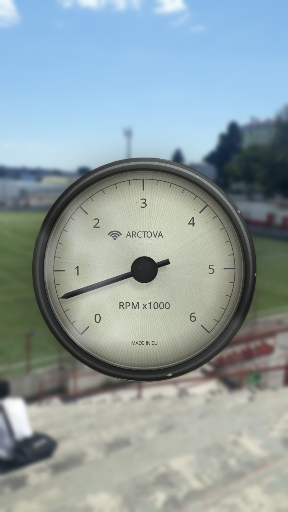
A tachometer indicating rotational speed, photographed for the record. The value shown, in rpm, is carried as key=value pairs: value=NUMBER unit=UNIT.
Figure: value=600 unit=rpm
